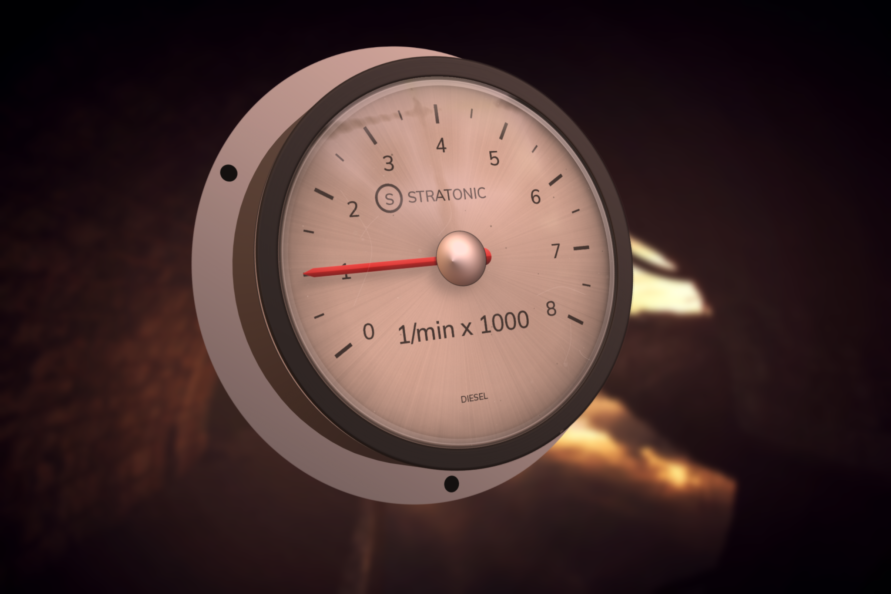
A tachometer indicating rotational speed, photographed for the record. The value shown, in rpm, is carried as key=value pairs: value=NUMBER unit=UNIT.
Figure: value=1000 unit=rpm
